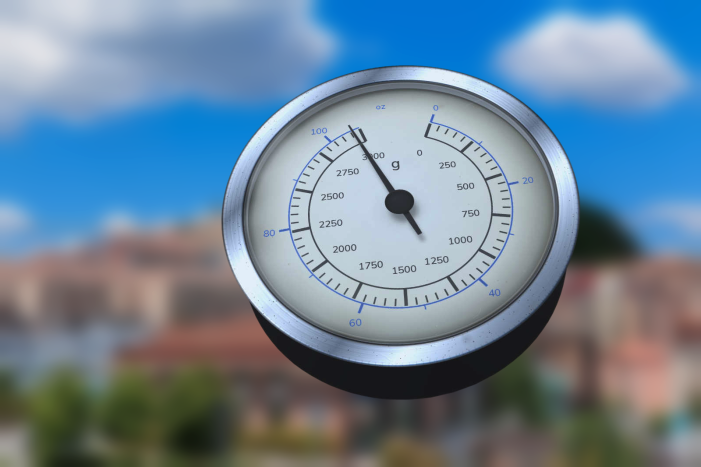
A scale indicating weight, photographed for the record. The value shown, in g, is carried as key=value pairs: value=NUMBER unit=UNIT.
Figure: value=2950 unit=g
